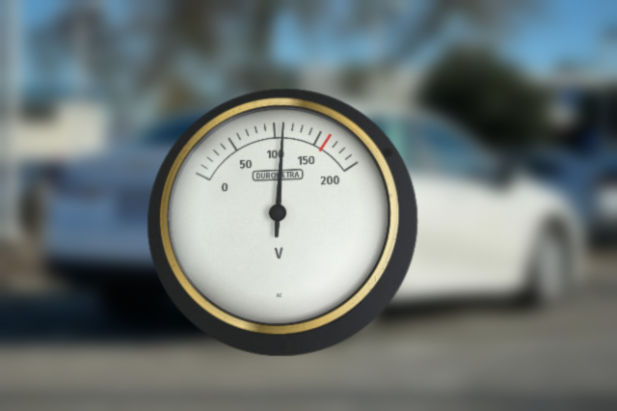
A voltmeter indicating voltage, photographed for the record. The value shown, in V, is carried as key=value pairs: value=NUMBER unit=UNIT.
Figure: value=110 unit=V
